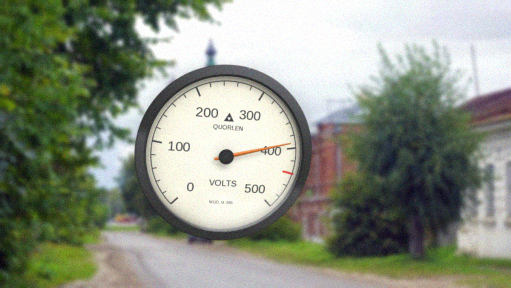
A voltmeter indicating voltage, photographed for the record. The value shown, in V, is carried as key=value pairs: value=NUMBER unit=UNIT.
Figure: value=390 unit=V
